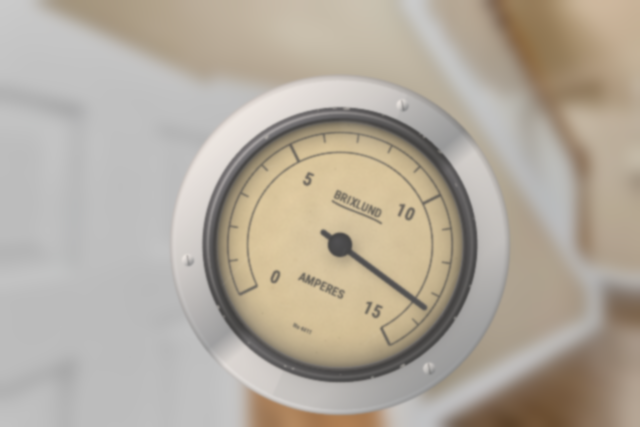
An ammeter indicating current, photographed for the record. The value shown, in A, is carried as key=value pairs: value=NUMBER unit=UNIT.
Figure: value=13.5 unit=A
